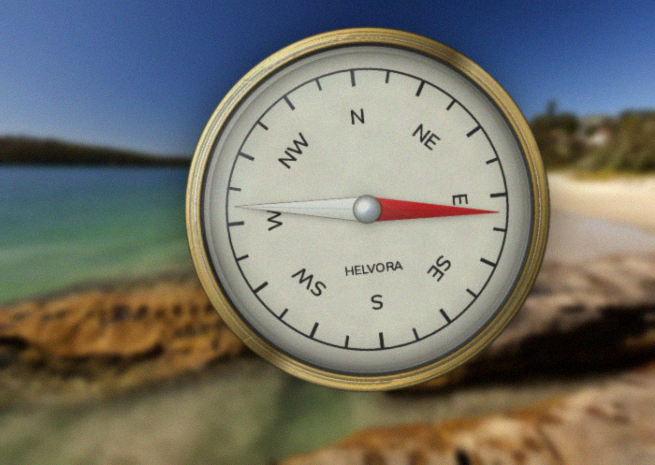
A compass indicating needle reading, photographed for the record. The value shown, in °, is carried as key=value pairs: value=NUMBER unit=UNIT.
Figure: value=97.5 unit=°
